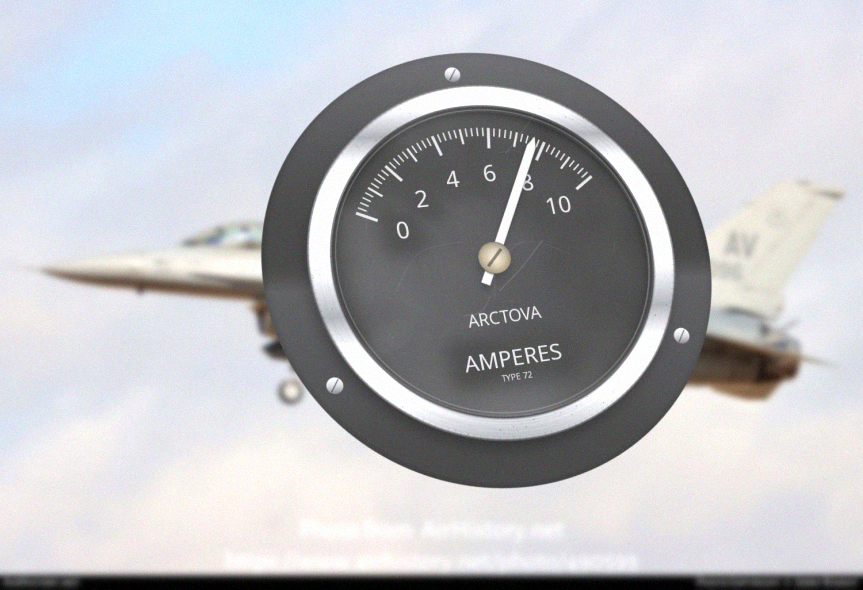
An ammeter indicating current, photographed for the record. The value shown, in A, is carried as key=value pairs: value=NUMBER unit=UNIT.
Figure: value=7.6 unit=A
